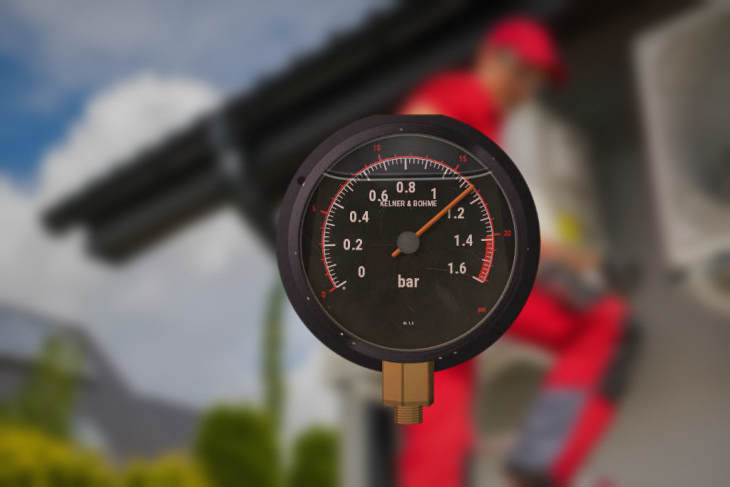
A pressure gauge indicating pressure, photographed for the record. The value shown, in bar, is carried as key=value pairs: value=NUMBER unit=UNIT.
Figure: value=1.14 unit=bar
